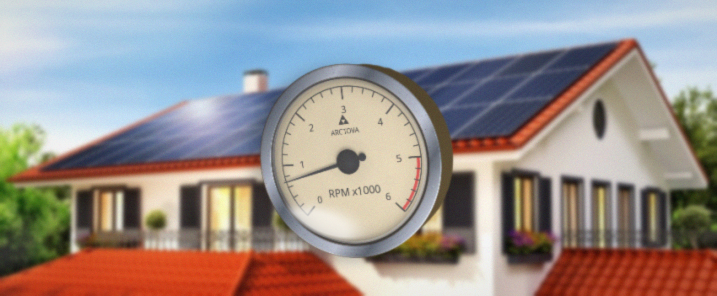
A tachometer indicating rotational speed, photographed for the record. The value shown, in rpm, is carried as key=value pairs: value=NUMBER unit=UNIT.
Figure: value=700 unit=rpm
